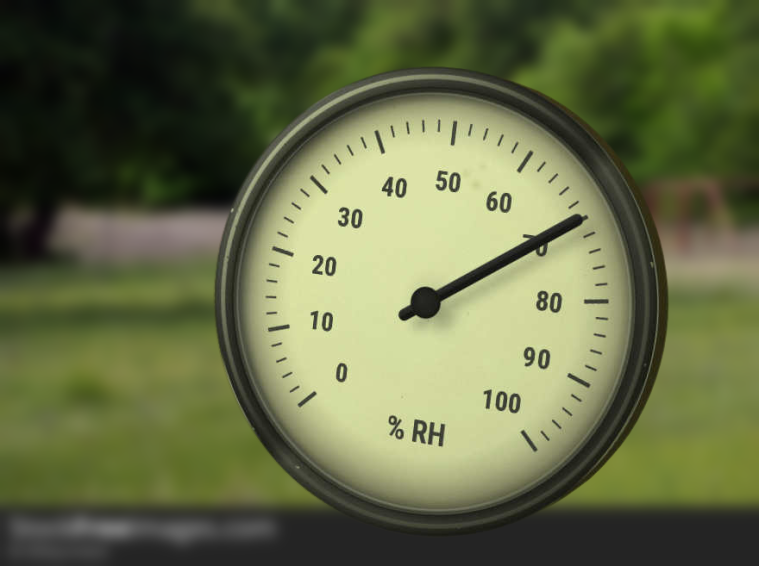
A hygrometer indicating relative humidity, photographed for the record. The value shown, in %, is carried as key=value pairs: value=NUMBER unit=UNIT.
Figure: value=70 unit=%
